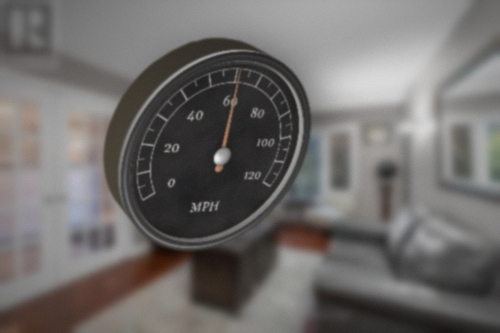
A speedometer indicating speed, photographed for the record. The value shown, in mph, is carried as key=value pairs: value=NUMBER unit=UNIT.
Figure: value=60 unit=mph
